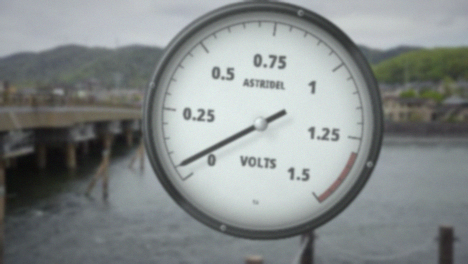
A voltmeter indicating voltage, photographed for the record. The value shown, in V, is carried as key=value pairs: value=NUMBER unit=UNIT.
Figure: value=0.05 unit=V
